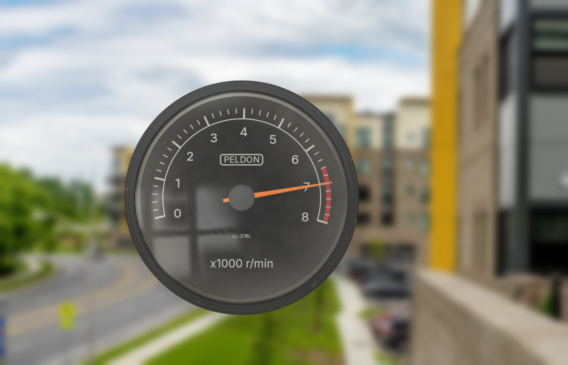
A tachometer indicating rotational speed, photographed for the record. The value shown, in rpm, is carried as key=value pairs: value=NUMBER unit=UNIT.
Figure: value=7000 unit=rpm
